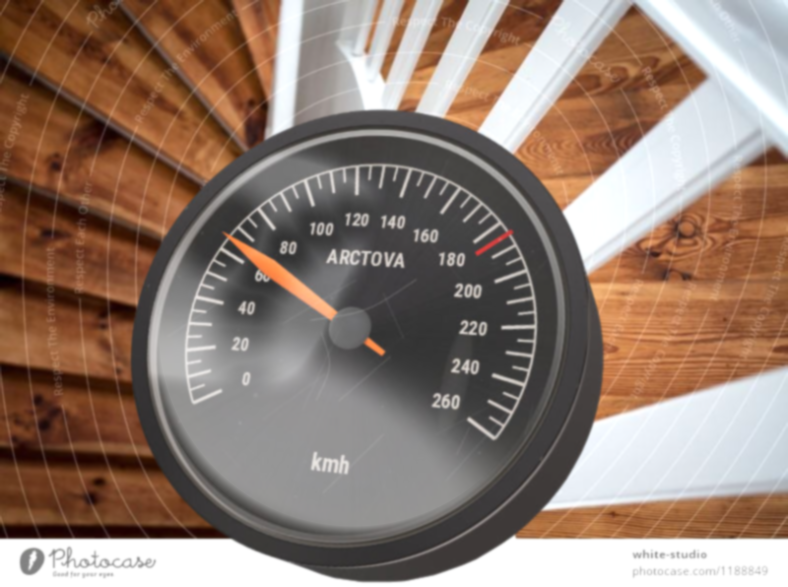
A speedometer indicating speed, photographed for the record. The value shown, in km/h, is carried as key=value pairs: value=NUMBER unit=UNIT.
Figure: value=65 unit=km/h
